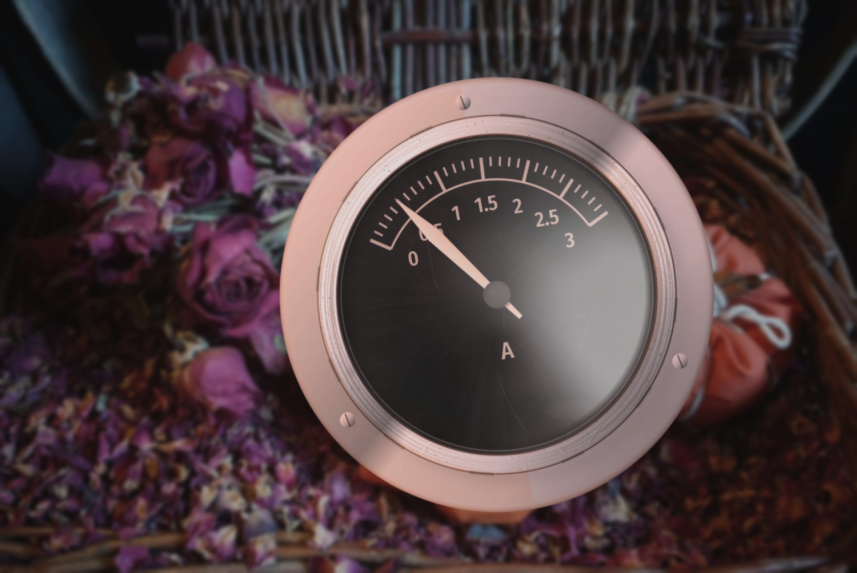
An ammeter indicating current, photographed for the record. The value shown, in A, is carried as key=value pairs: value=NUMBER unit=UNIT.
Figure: value=0.5 unit=A
